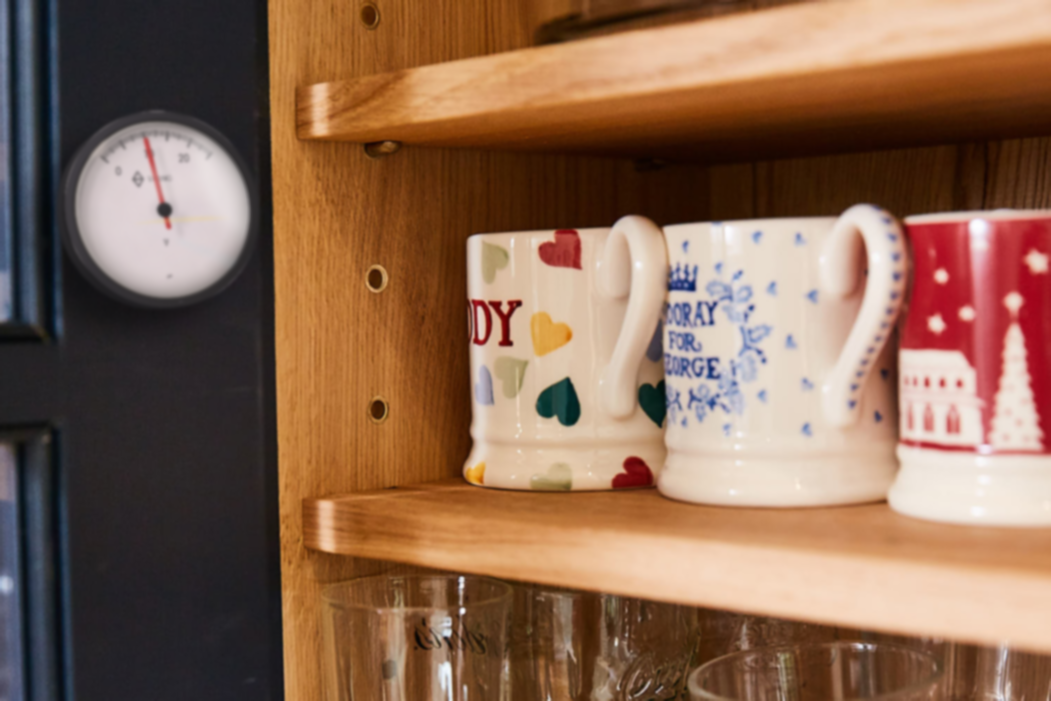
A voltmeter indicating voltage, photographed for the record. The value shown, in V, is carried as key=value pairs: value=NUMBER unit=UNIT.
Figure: value=10 unit=V
